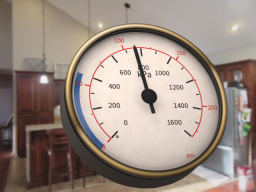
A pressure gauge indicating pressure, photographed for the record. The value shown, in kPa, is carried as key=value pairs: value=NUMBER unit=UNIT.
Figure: value=750 unit=kPa
